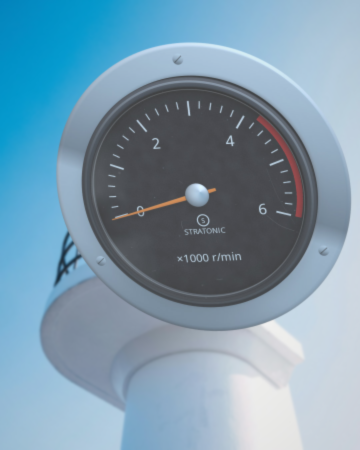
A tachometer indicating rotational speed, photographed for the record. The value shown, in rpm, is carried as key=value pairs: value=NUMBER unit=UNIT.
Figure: value=0 unit=rpm
